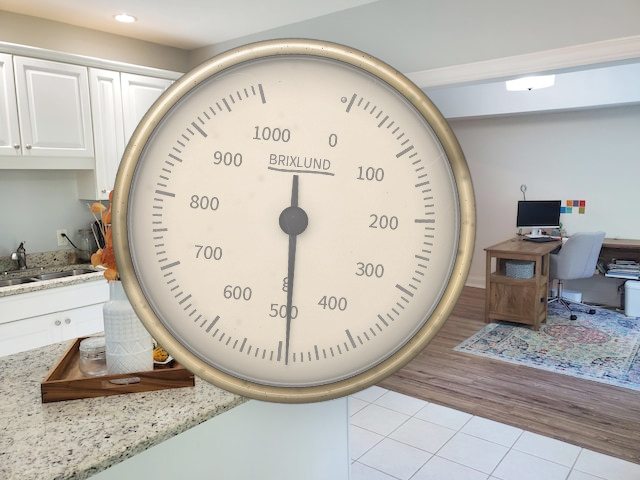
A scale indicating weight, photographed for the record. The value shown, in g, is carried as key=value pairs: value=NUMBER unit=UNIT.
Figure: value=490 unit=g
